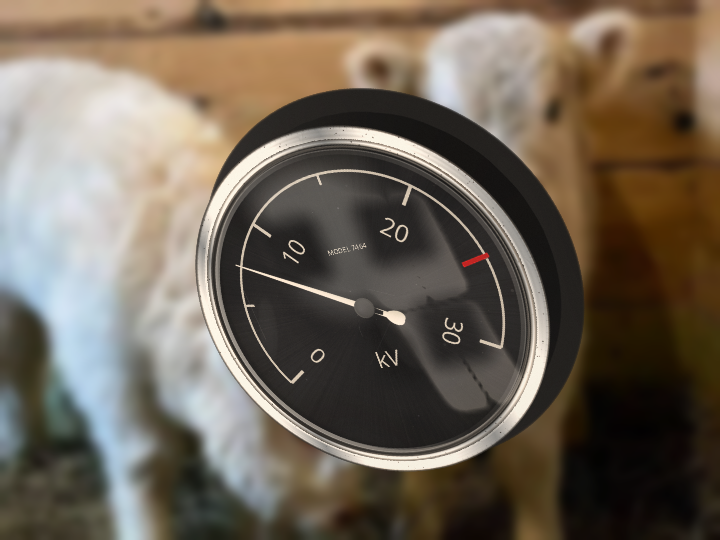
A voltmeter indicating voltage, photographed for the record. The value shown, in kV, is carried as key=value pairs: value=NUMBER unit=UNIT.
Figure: value=7.5 unit=kV
